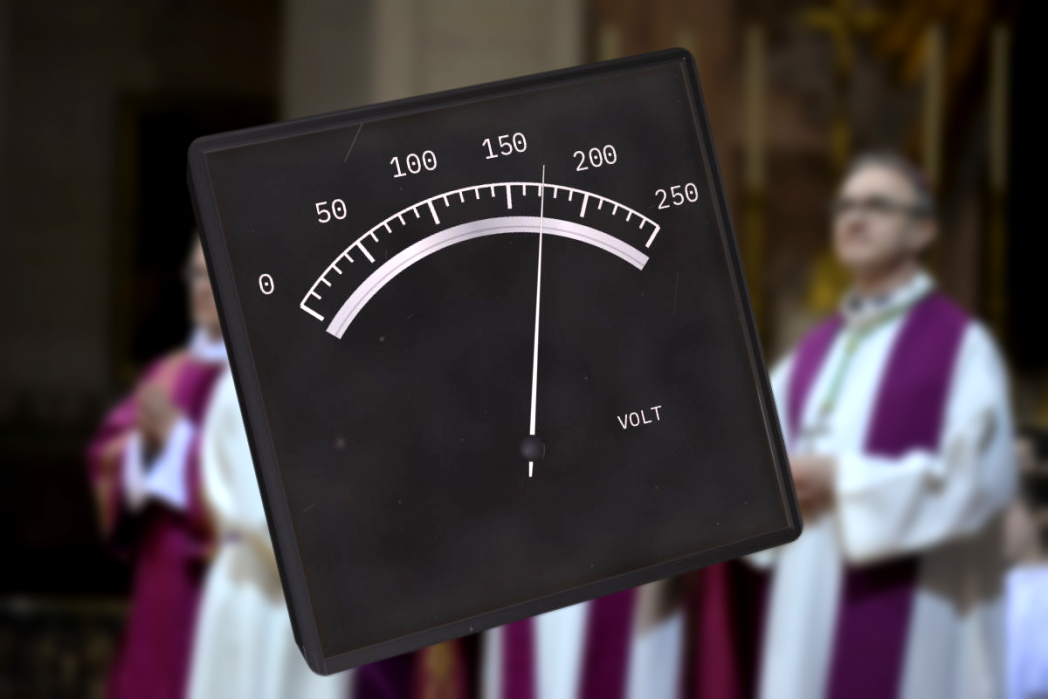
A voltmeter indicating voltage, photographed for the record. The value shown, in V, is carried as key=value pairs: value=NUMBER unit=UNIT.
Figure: value=170 unit=V
